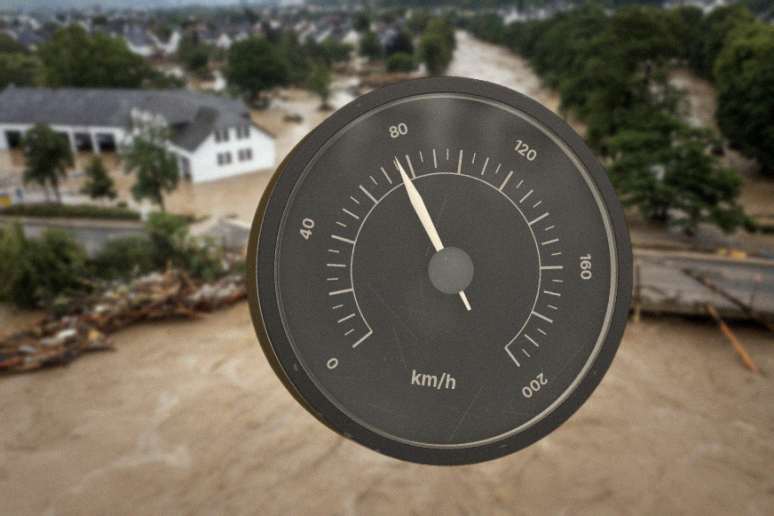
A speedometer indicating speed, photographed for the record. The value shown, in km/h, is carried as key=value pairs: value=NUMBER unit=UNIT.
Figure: value=75 unit=km/h
